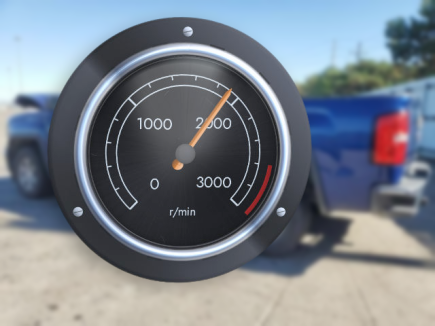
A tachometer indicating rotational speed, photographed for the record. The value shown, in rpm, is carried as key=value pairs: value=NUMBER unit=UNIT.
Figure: value=1900 unit=rpm
